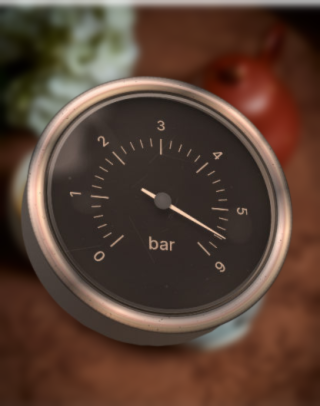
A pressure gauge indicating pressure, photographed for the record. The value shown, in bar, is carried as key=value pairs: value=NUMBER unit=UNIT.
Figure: value=5.6 unit=bar
